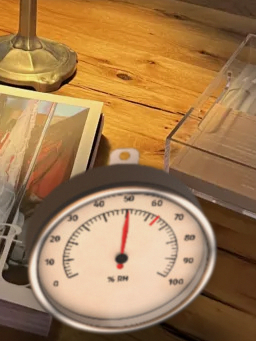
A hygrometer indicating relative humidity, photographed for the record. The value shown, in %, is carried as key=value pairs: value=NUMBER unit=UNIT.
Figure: value=50 unit=%
